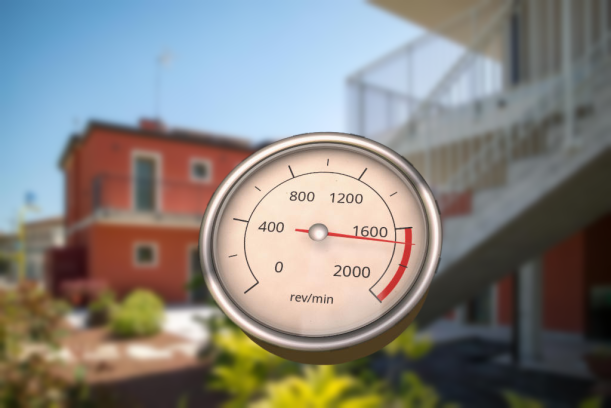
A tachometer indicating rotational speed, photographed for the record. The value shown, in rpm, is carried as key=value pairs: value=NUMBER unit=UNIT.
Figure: value=1700 unit=rpm
